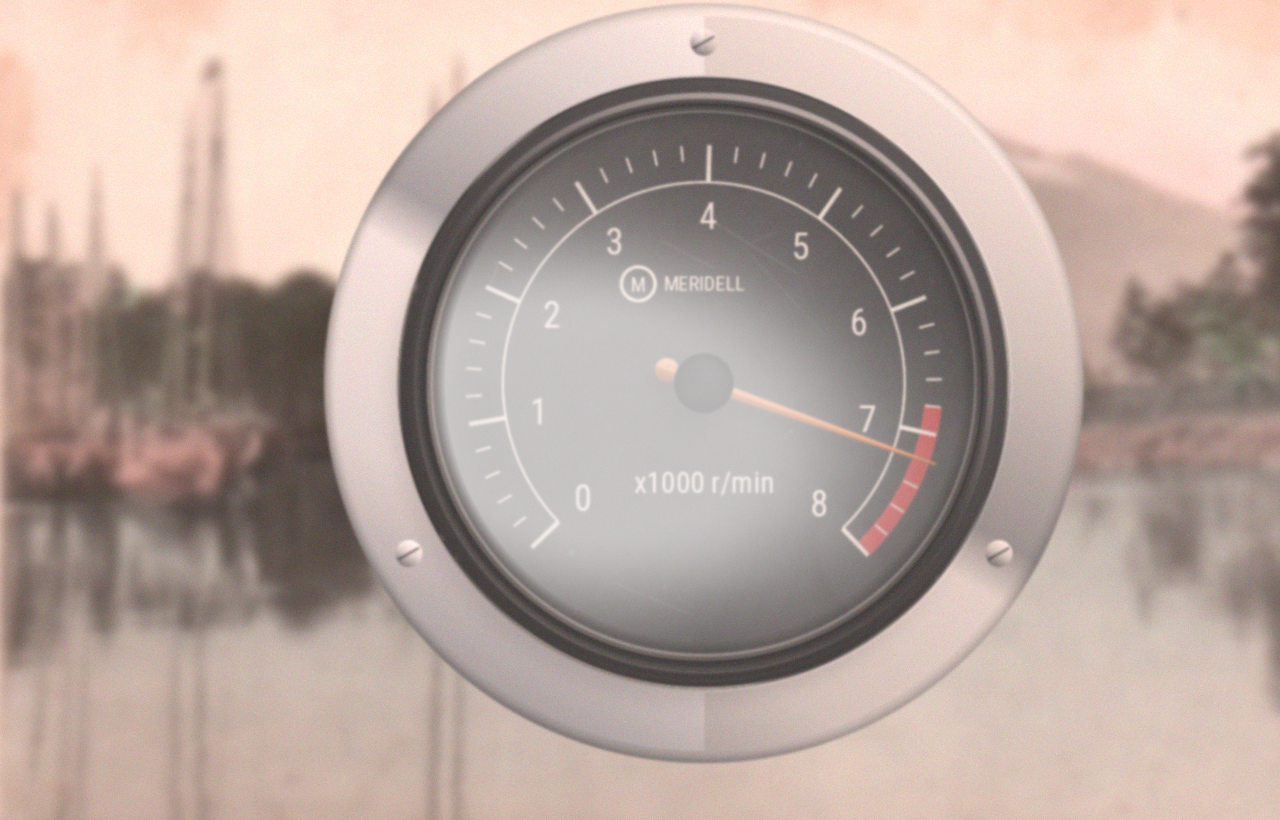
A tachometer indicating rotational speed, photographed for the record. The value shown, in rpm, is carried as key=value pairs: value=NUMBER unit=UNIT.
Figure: value=7200 unit=rpm
